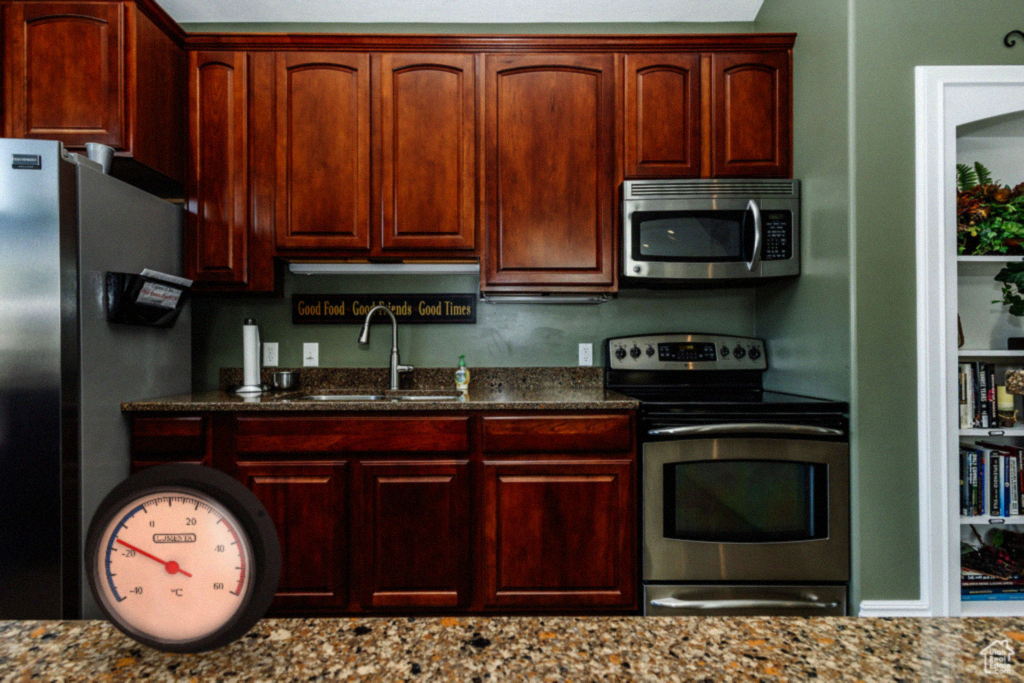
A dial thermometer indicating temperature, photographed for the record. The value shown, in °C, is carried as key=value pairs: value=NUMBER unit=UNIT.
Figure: value=-15 unit=°C
